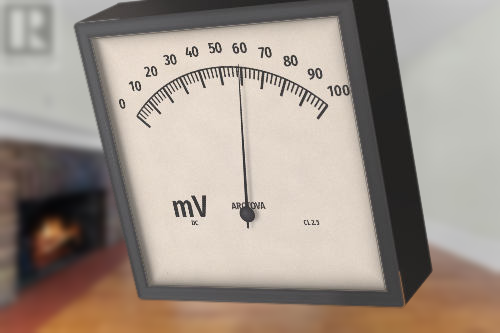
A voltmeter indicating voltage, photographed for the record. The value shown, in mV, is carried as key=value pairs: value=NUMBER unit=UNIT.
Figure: value=60 unit=mV
